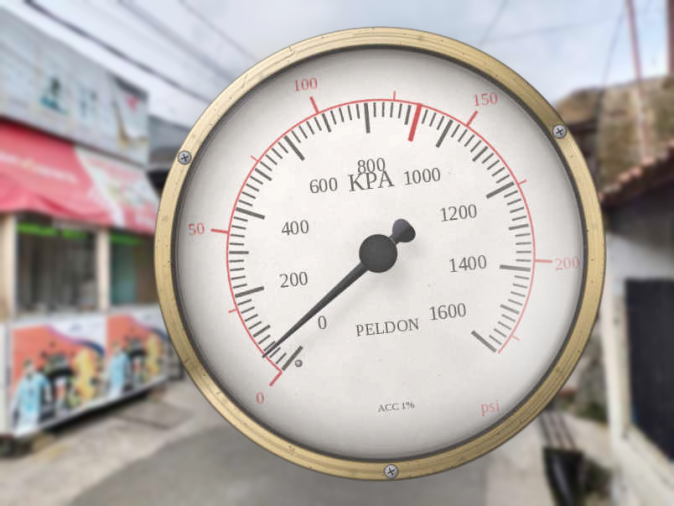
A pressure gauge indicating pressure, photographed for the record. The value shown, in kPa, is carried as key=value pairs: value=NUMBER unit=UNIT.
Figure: value=50 unit=kPa
